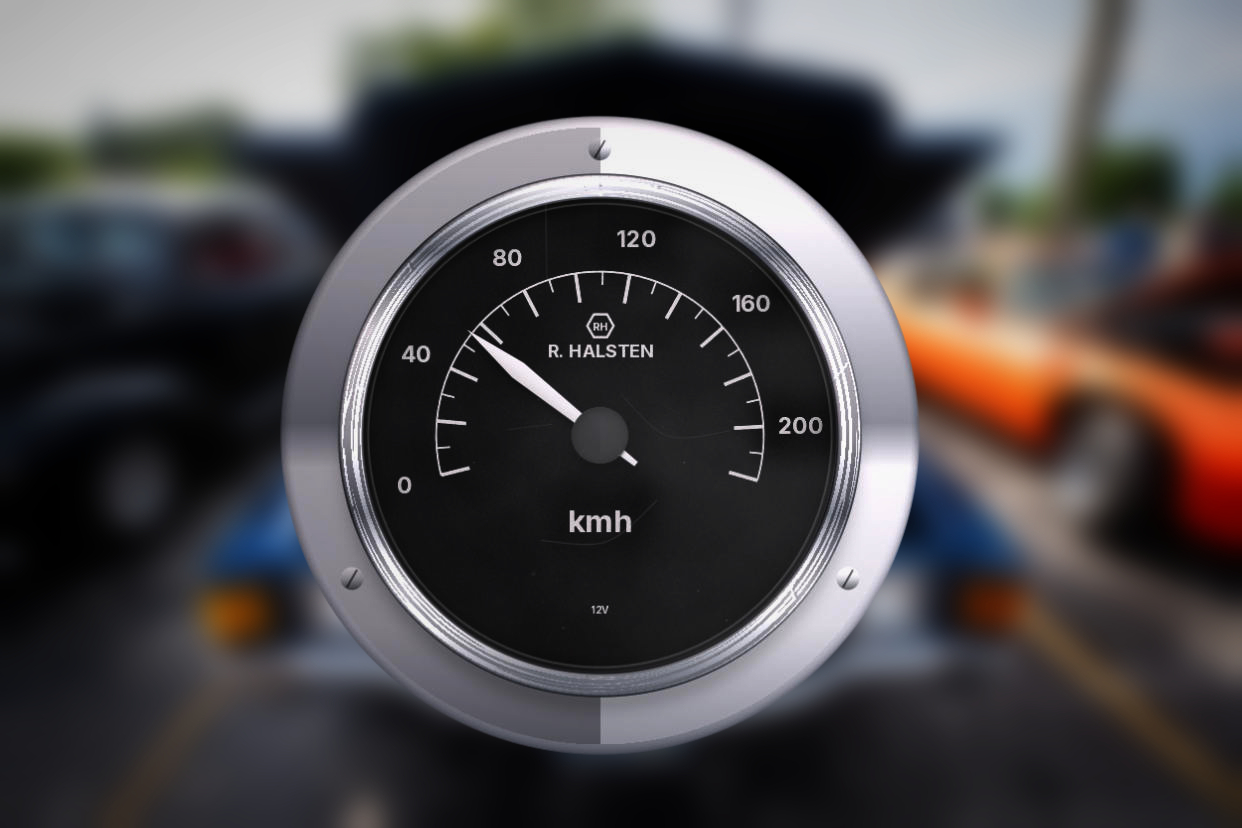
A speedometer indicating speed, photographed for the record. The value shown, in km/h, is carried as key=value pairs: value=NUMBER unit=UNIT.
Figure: value=55 unit=km/h
